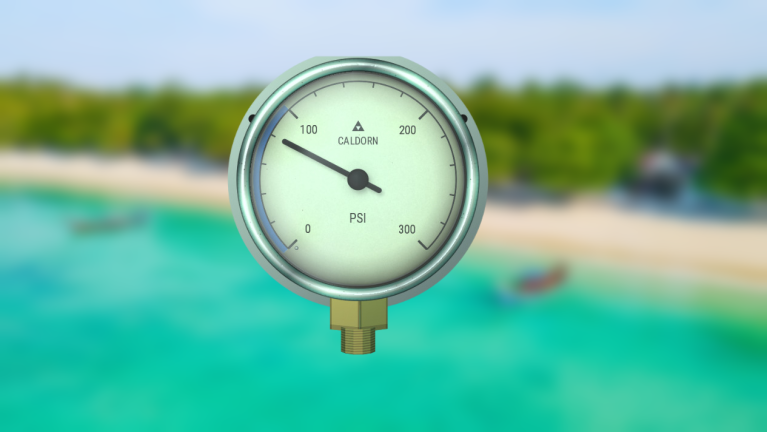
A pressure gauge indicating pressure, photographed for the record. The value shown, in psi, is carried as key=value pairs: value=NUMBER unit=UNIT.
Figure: value=80 unit=psi
